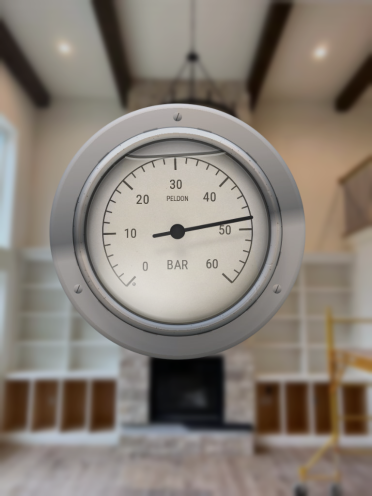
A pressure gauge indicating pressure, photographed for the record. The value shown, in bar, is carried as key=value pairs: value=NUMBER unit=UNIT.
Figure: value=48 unit=bar
